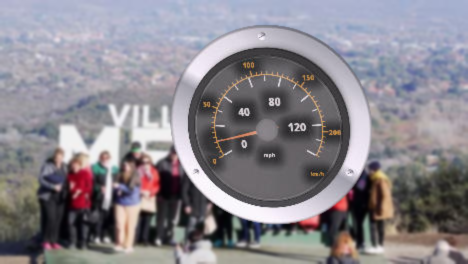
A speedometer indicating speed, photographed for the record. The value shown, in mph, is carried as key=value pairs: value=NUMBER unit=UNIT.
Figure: value=10 unit=mph
